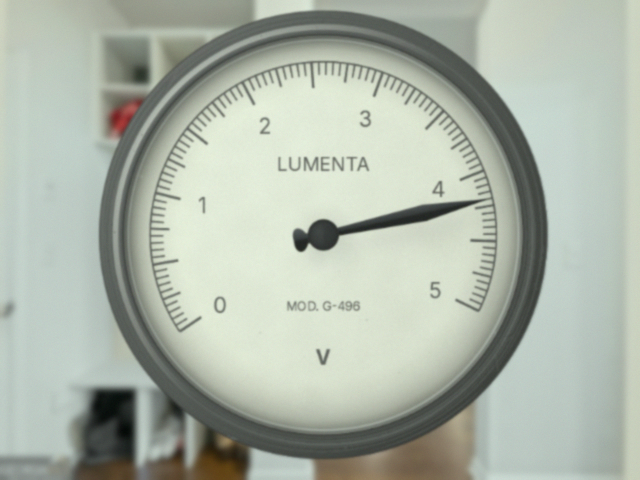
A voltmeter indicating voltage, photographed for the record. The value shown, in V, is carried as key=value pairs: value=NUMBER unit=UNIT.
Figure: value=4.2 unit=V
